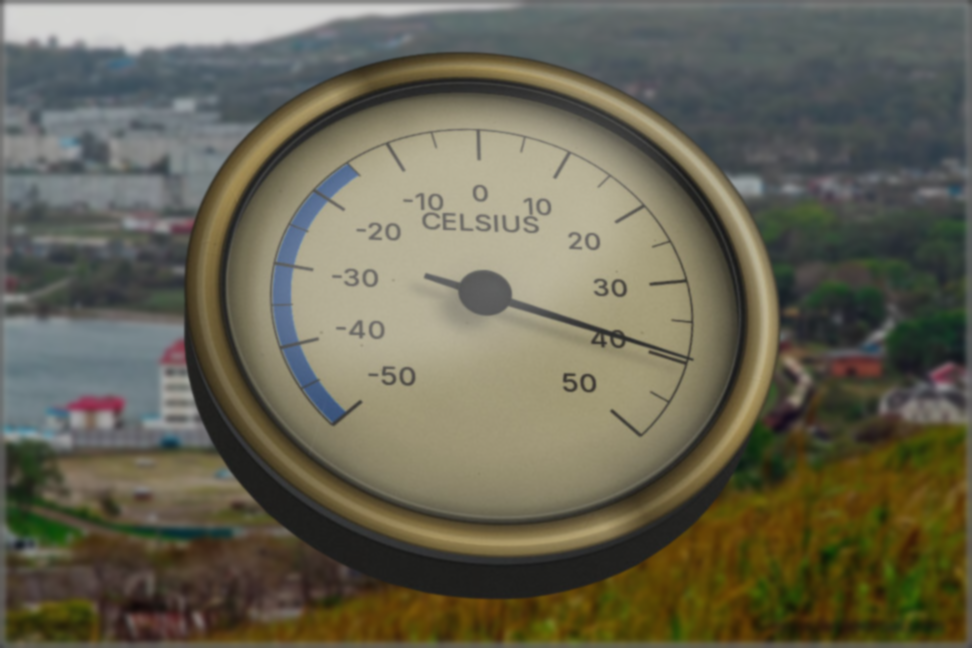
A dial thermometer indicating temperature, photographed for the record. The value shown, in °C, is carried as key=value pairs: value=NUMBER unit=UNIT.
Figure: value=40 unit=°C
